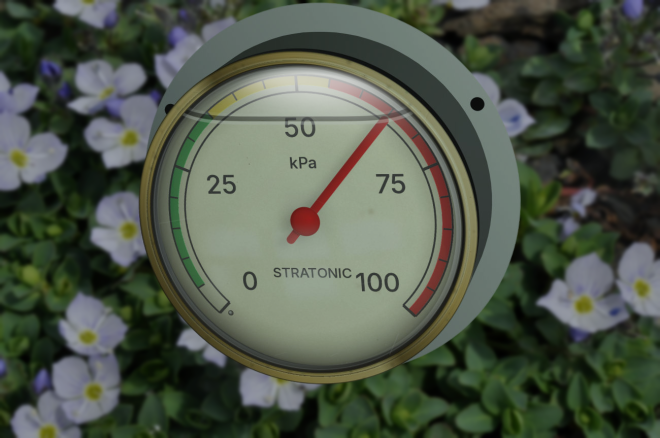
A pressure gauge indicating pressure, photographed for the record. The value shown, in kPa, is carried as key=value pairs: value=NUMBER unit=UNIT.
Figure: value=65 unit=kPa
